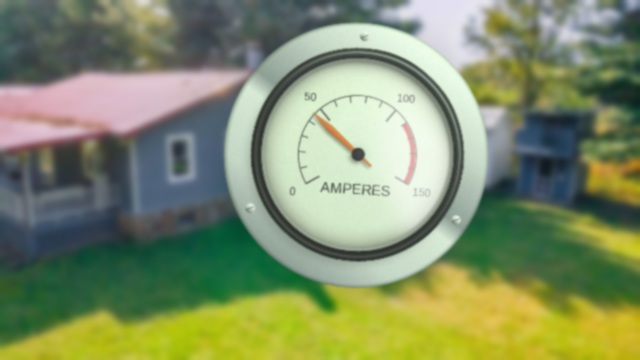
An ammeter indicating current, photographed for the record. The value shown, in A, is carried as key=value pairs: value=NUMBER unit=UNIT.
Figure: value=45 unit=A
